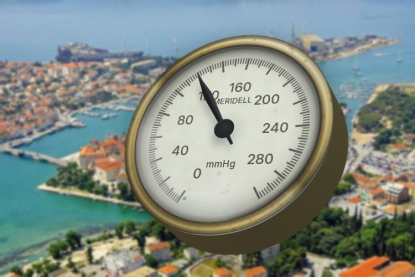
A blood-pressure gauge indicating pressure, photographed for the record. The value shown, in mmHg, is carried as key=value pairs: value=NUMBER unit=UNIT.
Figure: value=120 unit=mmHg
